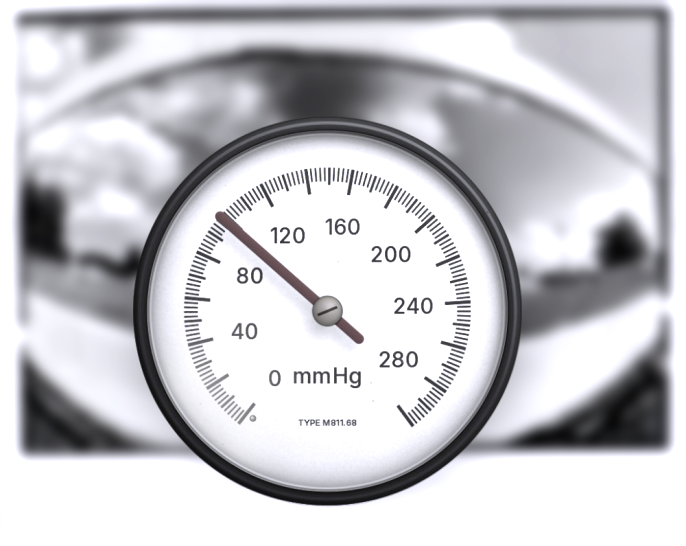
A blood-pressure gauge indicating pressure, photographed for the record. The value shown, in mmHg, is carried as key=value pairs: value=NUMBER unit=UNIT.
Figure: value=98 unit=mmHg
